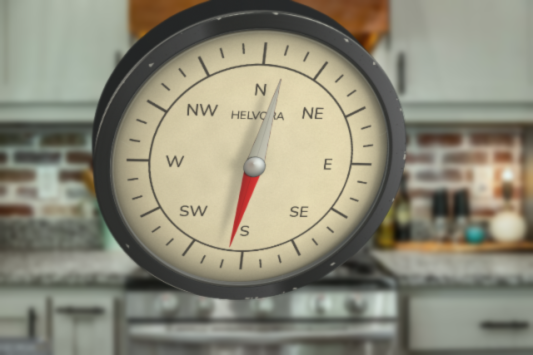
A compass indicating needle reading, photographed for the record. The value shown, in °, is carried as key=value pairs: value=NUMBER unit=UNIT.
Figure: value=190 unit=°
